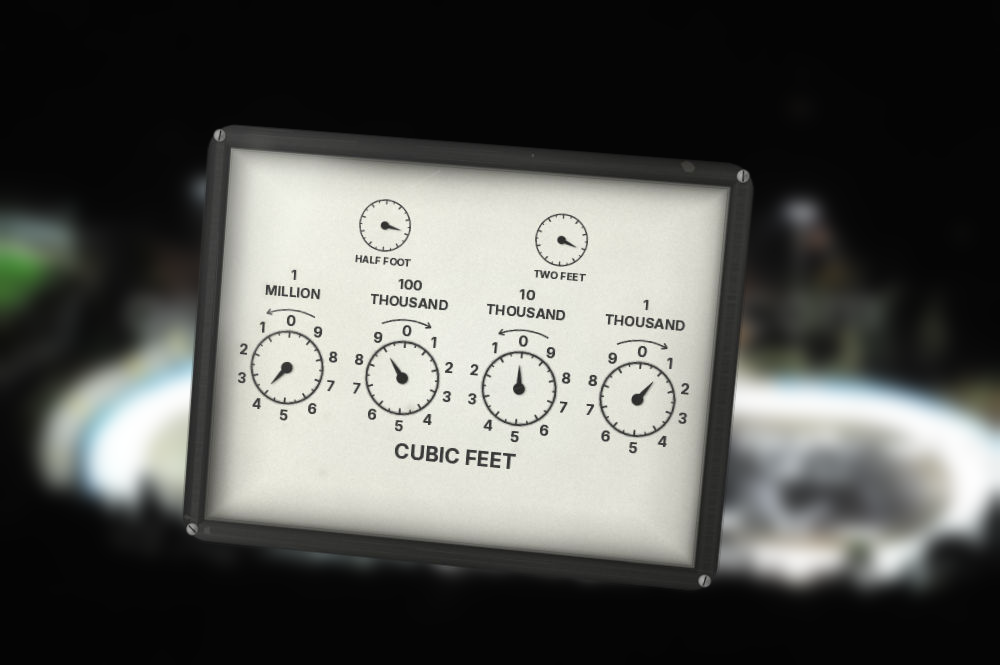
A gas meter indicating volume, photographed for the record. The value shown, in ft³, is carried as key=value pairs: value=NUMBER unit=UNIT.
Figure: value=390100 unit=ft³
